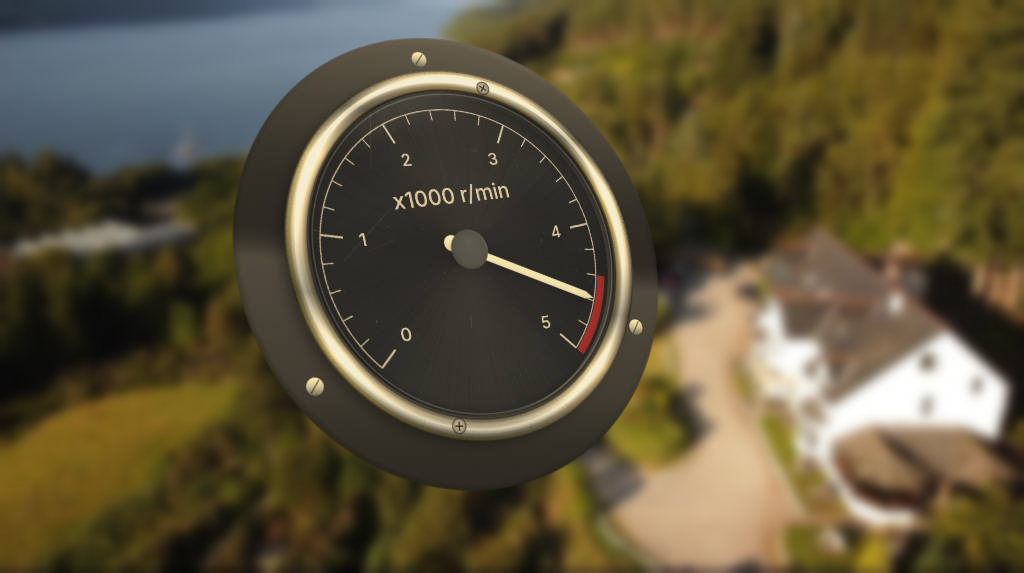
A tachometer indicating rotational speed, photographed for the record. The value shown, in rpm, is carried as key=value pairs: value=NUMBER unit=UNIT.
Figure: value=4600 unit=rpm
